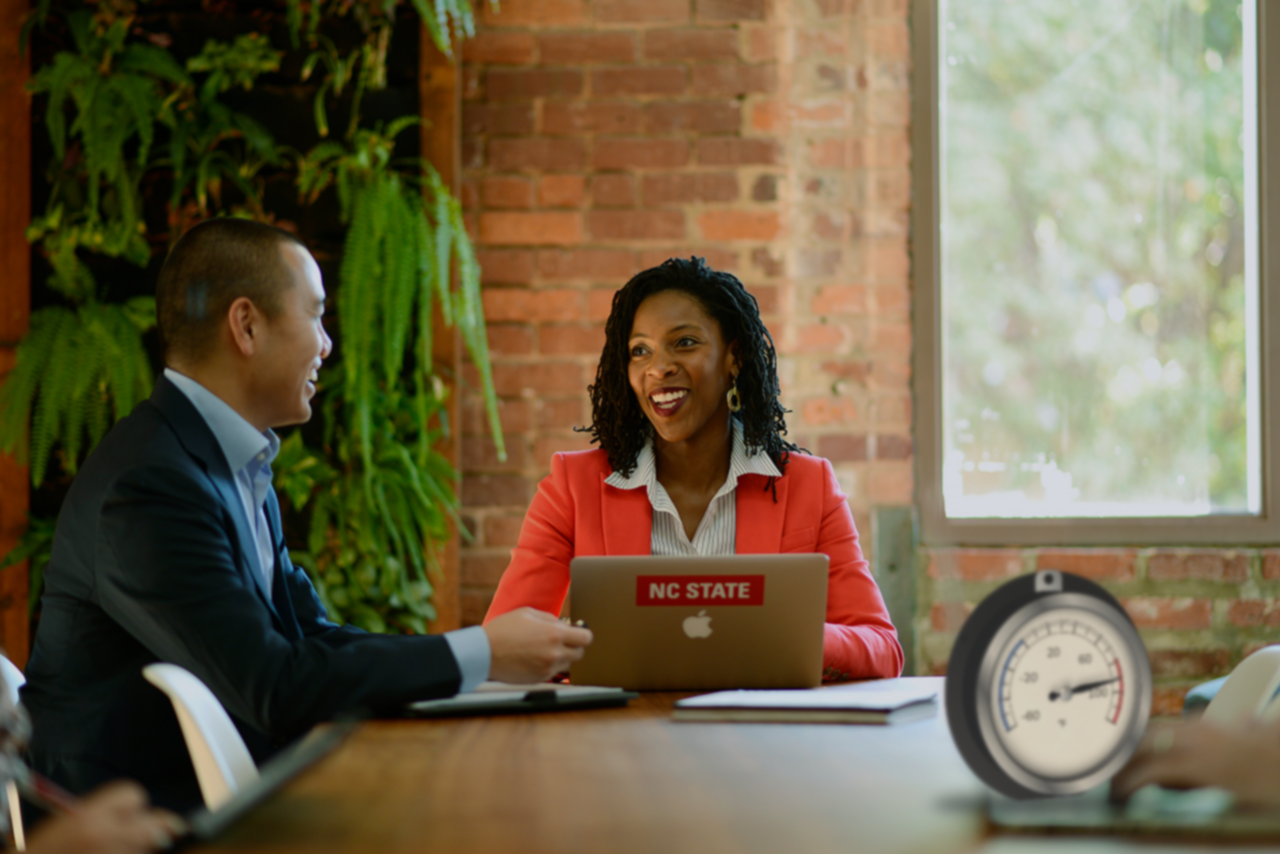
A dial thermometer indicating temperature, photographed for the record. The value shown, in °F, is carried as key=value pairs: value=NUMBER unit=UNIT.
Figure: value=90 unit=°F
